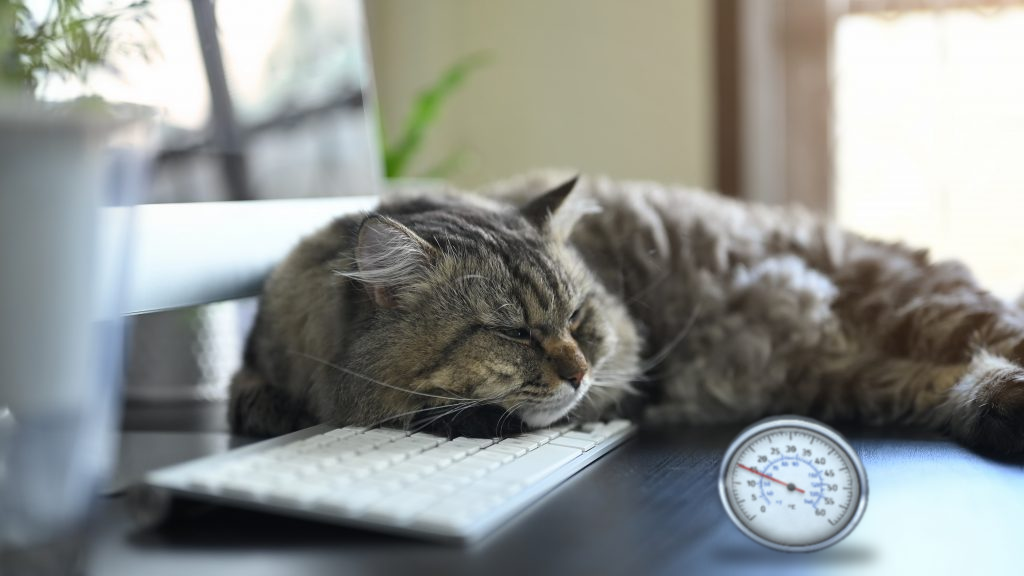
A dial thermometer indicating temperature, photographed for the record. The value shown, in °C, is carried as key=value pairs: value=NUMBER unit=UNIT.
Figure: value=15 unit=°C
